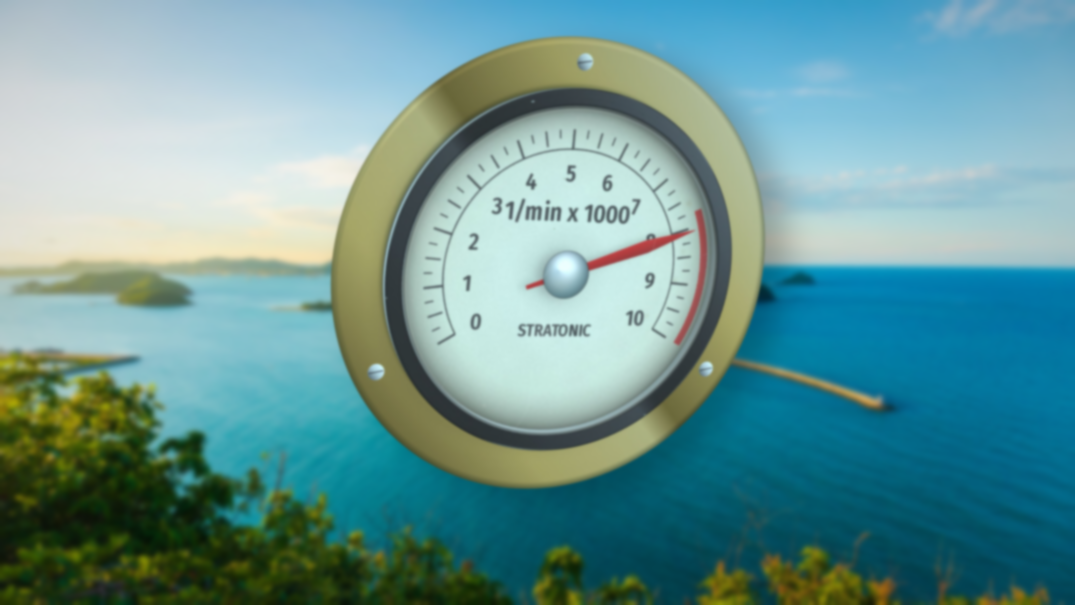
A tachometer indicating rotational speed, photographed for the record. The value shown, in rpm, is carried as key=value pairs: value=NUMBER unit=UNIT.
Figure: value=8000 unit=rpm
